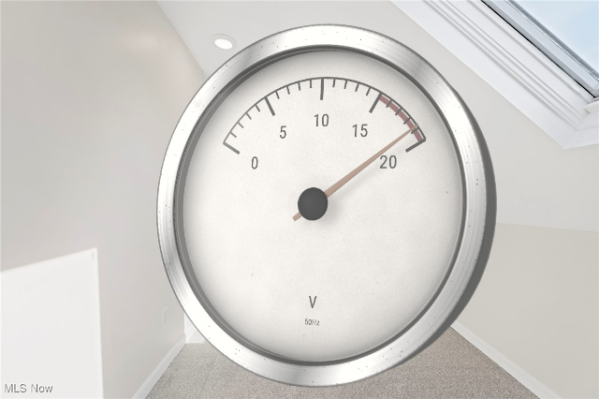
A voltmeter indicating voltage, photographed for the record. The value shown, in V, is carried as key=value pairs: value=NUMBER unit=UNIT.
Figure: value=19 unit=V
